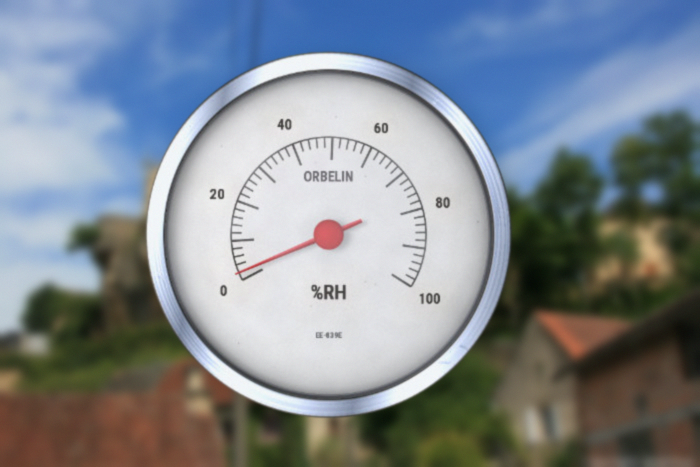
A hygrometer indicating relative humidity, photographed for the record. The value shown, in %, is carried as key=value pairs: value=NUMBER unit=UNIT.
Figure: value=2 unit=%
